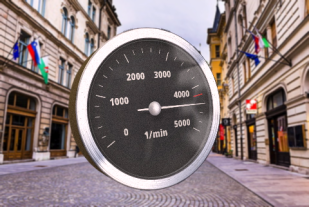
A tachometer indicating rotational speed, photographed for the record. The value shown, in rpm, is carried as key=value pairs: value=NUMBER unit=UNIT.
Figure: value=4400 unit=rpm
